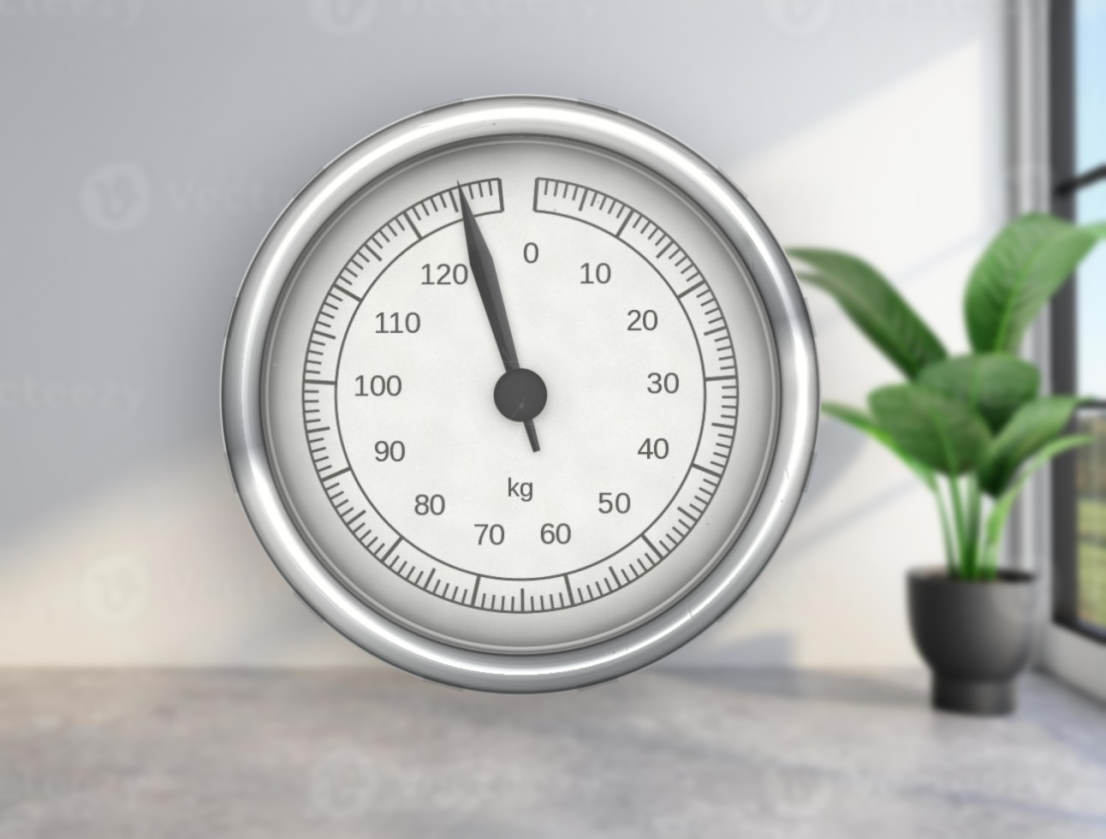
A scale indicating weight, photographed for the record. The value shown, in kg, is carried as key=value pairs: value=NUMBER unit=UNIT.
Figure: value=126 unit=kg
